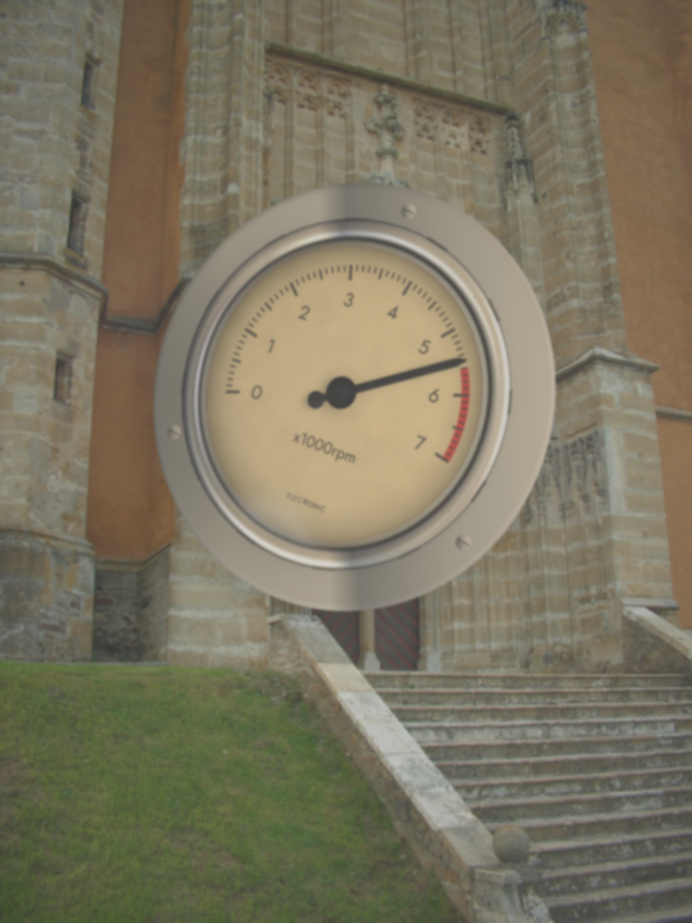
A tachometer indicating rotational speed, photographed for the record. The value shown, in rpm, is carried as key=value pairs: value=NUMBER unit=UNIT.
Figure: value=5500 unit=rpm
